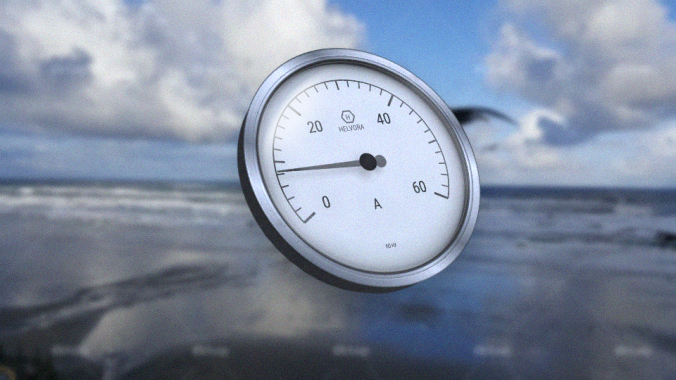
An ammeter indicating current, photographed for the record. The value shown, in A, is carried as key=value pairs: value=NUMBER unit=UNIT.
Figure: value=8 unit=A
